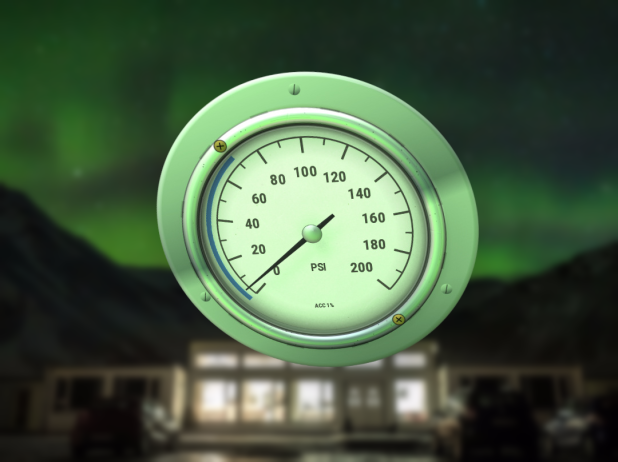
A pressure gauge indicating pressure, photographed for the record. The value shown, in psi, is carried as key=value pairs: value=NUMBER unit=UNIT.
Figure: value=5 unit=psi
